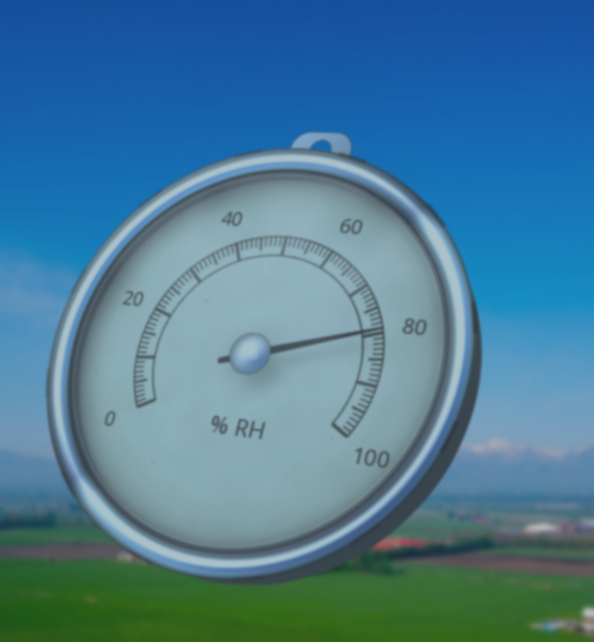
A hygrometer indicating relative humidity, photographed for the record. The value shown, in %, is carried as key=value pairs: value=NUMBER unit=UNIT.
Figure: value=80 unit=%
